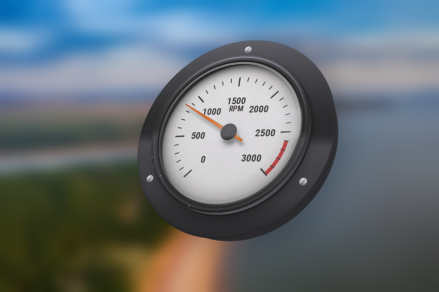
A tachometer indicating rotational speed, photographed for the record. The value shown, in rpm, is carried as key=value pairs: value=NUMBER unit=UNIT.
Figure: value=850 unit=rpm
